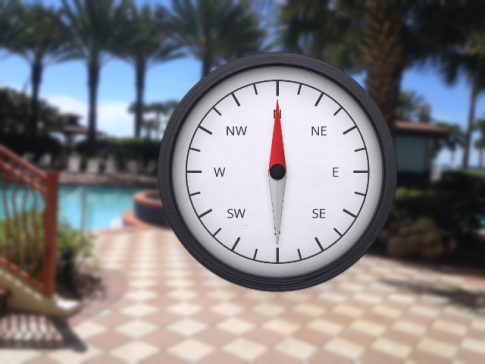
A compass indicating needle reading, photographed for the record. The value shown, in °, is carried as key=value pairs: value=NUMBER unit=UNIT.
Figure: value=0 unit=°
